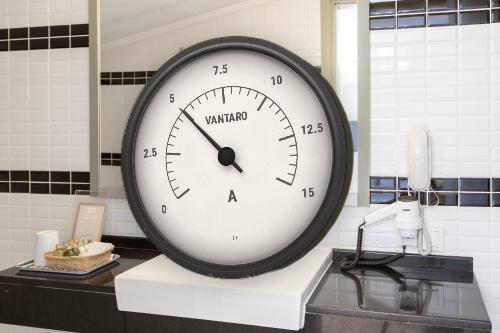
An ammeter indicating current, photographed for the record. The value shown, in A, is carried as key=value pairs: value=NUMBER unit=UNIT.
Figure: value=5 unit=A
